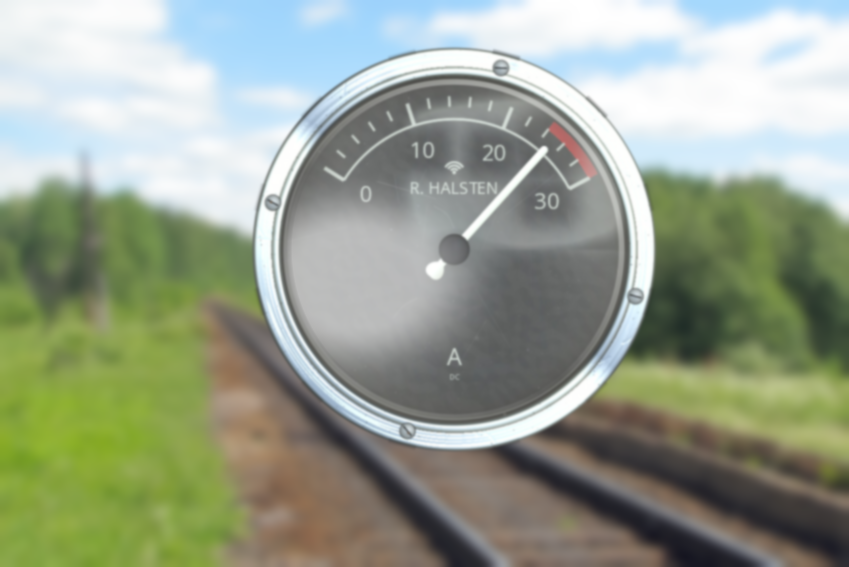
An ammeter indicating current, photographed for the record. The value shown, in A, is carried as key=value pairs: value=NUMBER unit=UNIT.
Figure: value=25 unit=A
